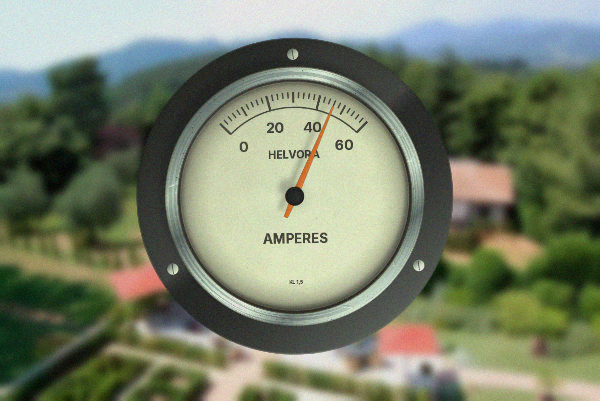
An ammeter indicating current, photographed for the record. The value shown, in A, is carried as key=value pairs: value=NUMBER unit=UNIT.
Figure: value=46 unit=A
